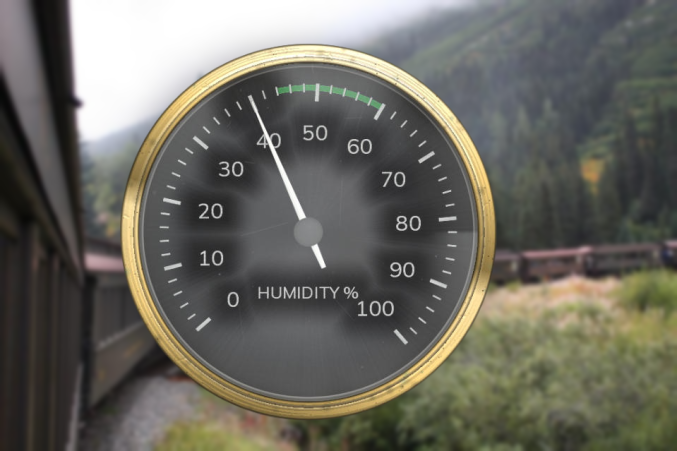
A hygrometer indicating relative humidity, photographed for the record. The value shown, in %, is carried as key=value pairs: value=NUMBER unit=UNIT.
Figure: value=40 unit=%
